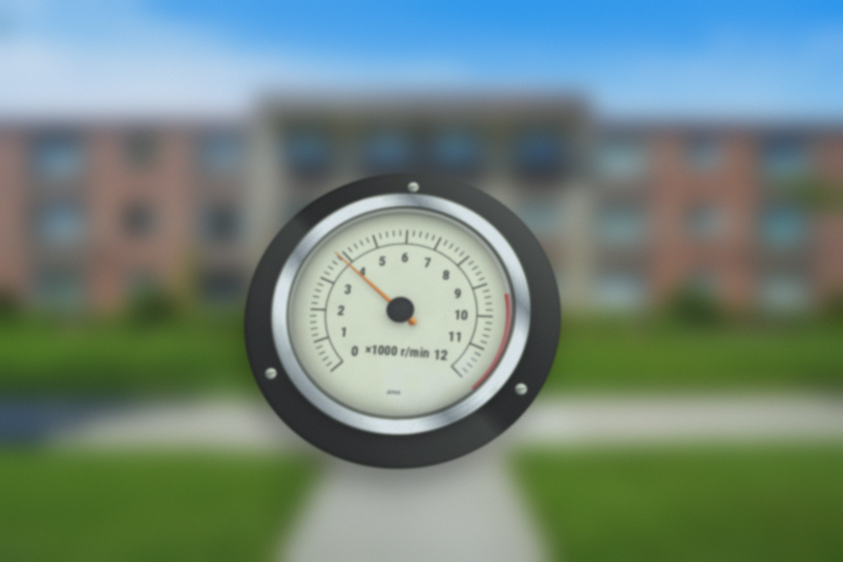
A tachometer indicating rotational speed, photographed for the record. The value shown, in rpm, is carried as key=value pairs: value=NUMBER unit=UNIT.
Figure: value=3800 unit=rpm
